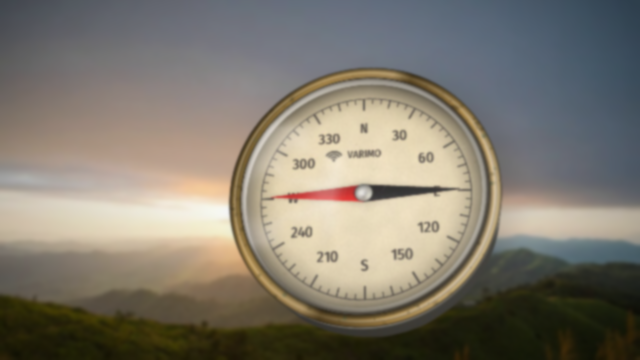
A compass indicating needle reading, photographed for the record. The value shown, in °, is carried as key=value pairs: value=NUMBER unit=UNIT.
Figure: value=270 unit=°
